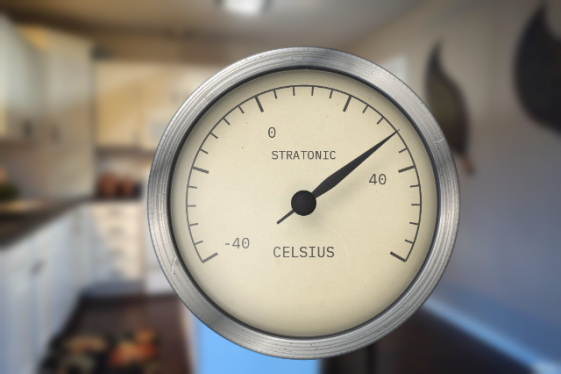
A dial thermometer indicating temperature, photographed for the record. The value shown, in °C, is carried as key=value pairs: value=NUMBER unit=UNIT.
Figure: value=32 unit=°C
